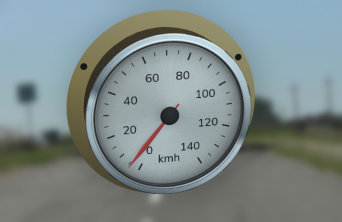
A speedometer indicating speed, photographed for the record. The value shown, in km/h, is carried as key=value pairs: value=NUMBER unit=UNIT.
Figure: value=5 unit=km/h
